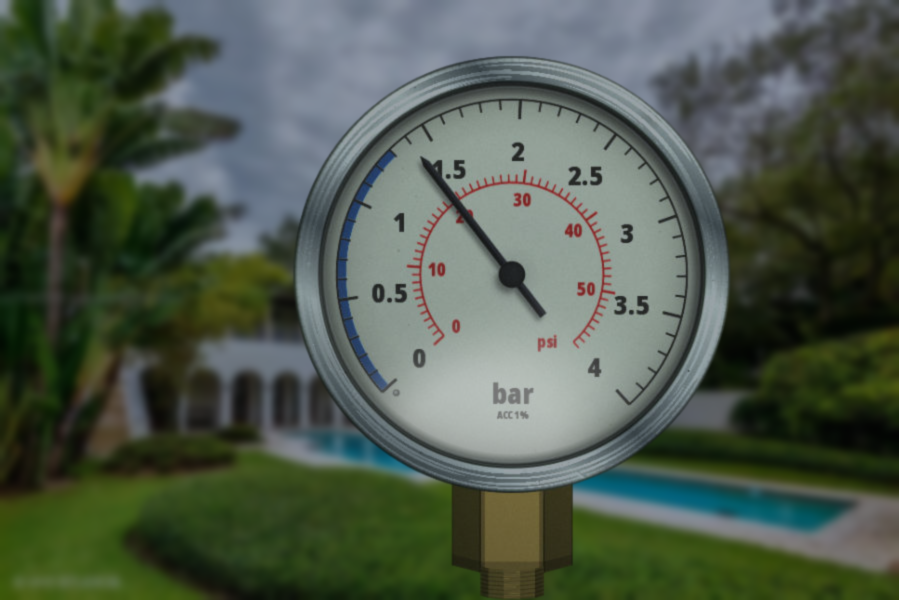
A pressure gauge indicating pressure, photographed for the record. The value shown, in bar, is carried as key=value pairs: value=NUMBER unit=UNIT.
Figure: value=1.4 unit=bar
